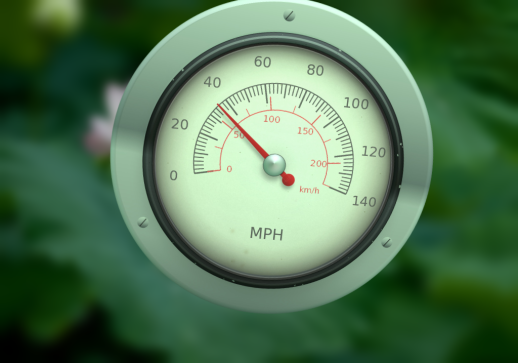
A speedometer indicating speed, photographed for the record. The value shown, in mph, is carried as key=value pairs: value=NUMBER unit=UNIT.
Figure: value=36 unit=mph
